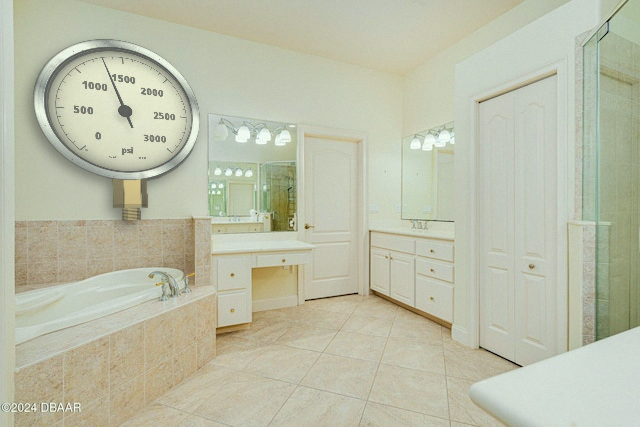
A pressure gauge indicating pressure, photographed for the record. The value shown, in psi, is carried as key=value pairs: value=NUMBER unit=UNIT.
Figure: value=1300 unit=psi
